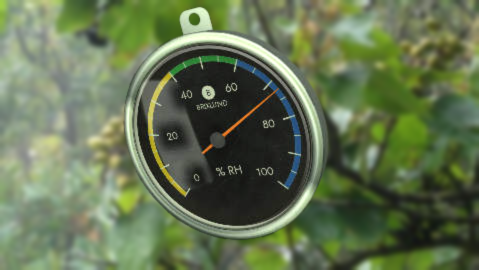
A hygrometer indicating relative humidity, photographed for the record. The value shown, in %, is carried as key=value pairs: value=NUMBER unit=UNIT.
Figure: value=72.5 unit=%
